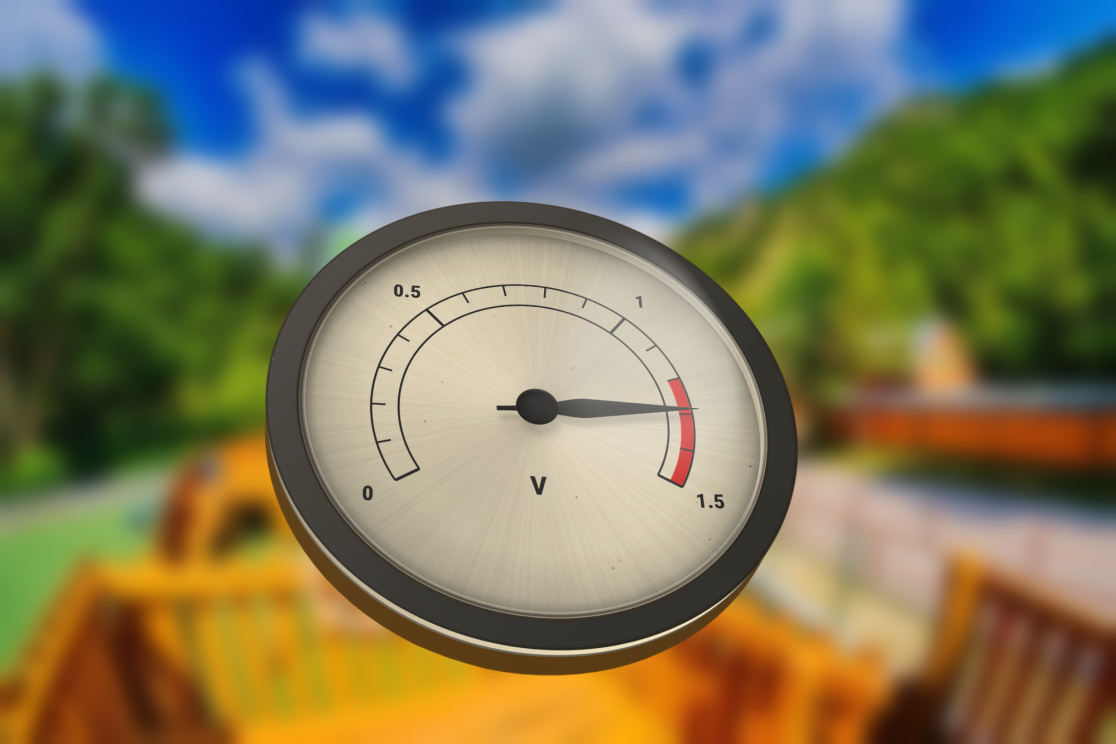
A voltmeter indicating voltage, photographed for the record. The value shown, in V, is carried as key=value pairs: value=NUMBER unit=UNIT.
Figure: value=1.3 unit=V
